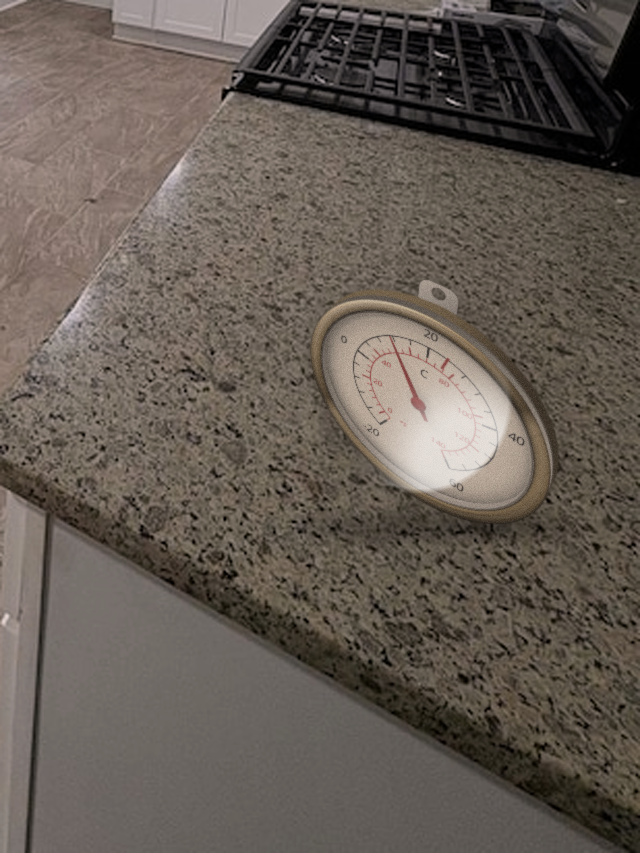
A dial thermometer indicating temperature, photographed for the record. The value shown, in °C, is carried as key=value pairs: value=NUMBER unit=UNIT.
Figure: value=12 unit=°C
